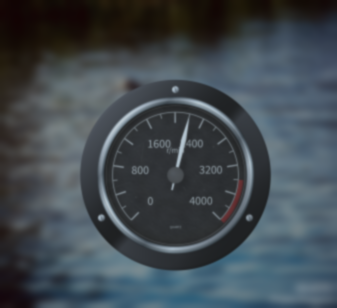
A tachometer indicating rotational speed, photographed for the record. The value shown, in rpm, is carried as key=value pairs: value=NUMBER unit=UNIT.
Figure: value=2200 unit=rpm
